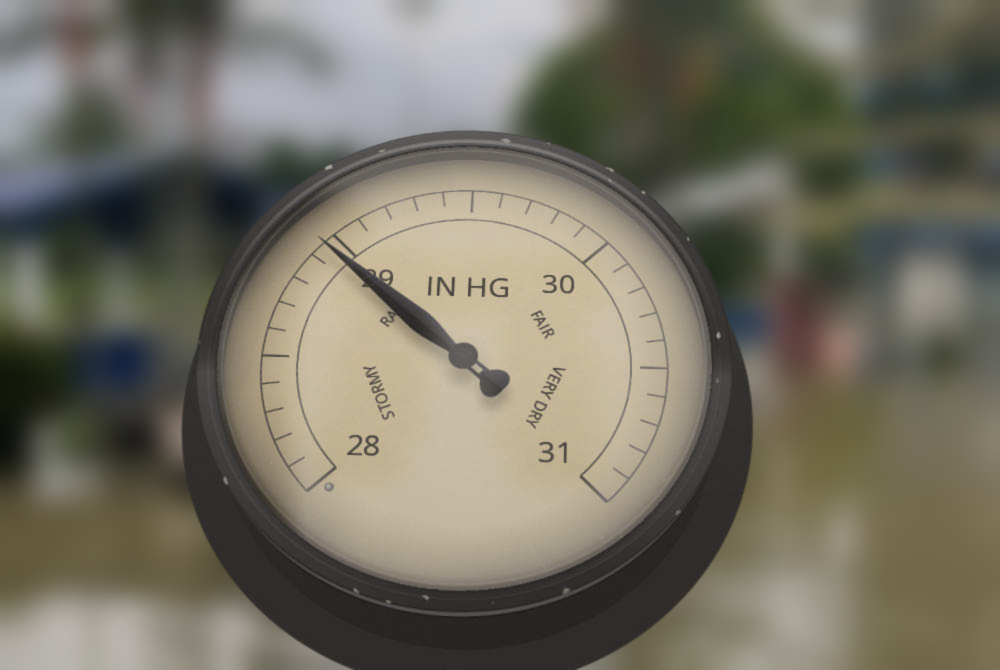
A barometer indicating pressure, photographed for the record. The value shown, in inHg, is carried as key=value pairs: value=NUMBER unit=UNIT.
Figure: value=28.95 unit=inHg
